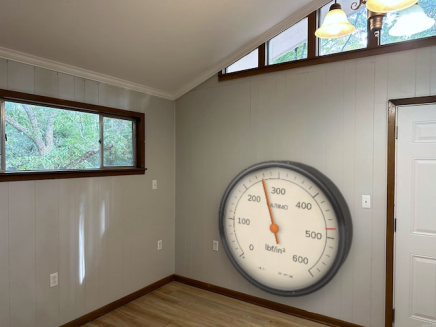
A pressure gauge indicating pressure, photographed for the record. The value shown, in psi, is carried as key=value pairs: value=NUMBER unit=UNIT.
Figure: value=260 unit=psi
